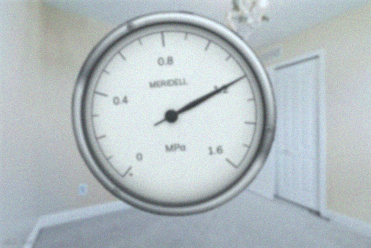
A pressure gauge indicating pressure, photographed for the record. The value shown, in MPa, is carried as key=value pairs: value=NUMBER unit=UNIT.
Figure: value=1.2 unit=MPa
